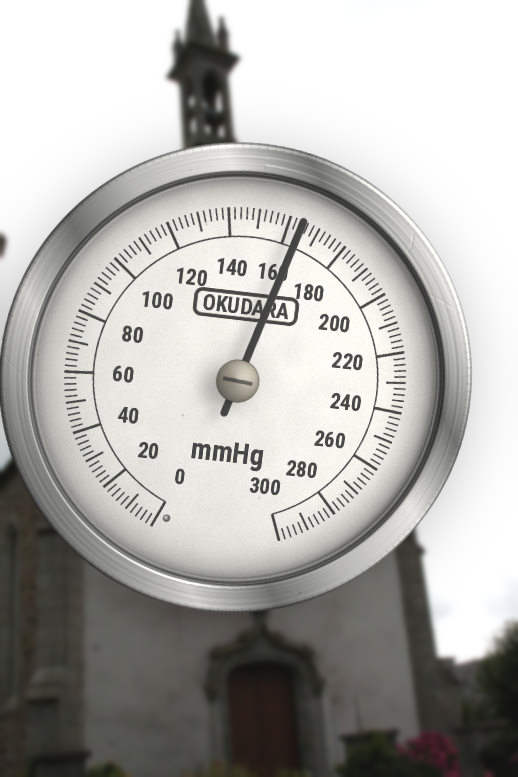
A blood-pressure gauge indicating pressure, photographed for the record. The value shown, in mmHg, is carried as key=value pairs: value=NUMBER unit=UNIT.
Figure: value=164 unit=mmHg
